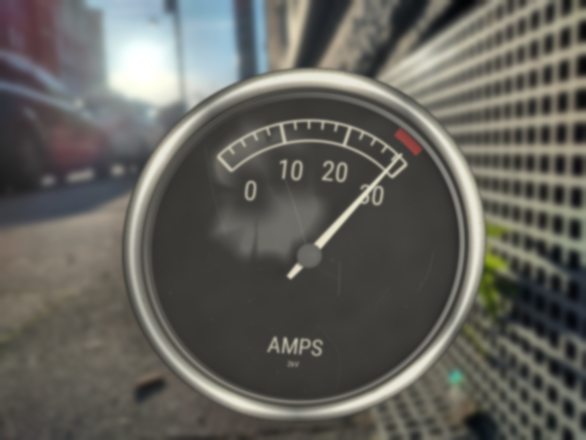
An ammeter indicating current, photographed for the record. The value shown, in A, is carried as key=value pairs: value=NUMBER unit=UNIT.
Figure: value=28 unit=A
